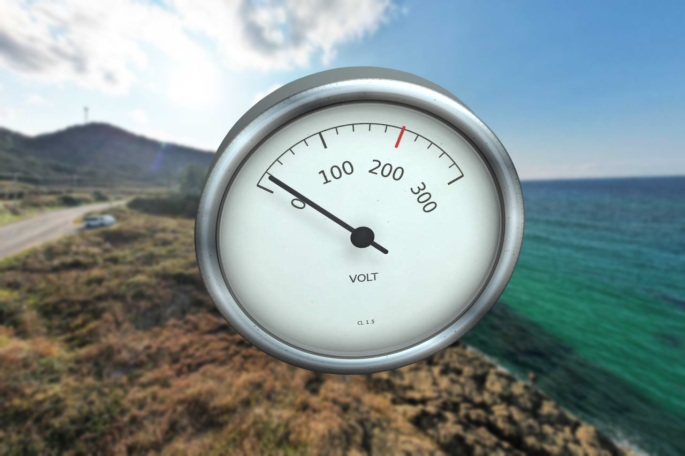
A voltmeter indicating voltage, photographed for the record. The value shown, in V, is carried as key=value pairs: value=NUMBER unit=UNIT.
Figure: value=20 unit=V
